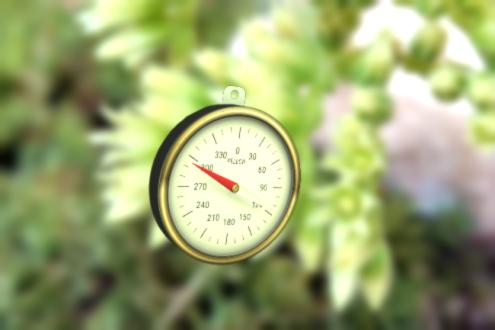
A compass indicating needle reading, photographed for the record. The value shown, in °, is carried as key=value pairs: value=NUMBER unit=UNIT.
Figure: value=295 unit=°
